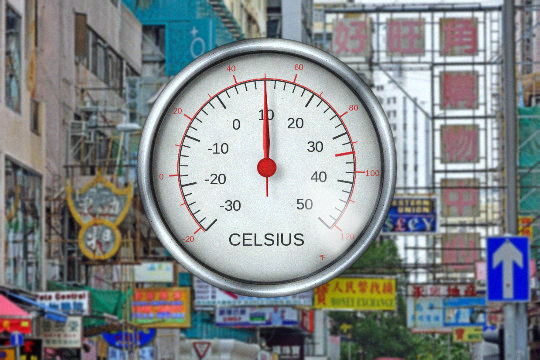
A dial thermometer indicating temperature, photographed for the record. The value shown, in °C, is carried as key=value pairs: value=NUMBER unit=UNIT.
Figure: value=10 unit=°C
